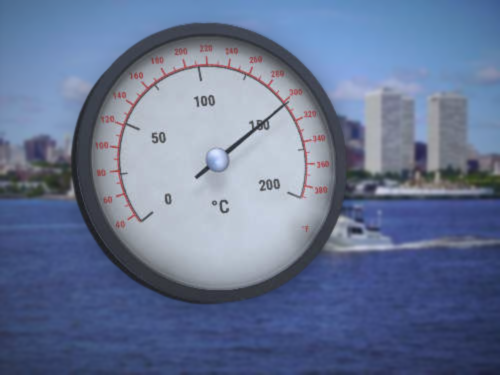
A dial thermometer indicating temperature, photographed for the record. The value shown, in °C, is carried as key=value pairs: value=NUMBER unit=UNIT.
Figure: value=150 unit=°C
